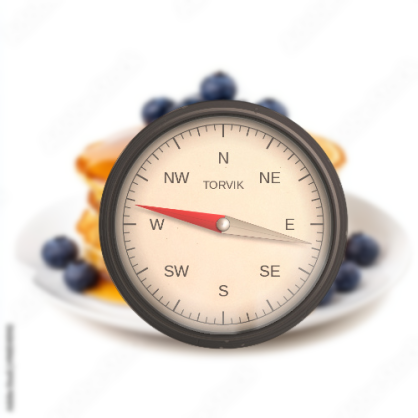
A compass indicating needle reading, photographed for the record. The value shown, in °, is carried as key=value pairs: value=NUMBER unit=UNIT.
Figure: value=282.5 unit=°
